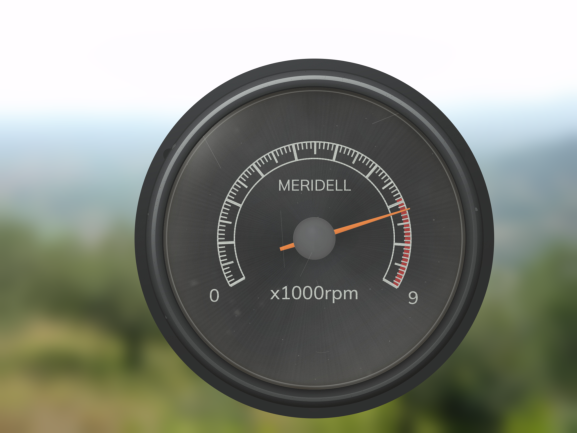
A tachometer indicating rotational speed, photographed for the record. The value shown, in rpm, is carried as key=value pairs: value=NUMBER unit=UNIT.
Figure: value=7200 unit=rpm
